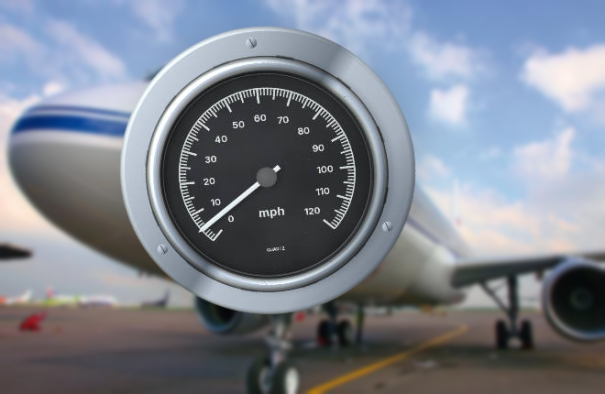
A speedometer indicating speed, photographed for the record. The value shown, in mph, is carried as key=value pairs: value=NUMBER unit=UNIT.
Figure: value=5 unit=mph
